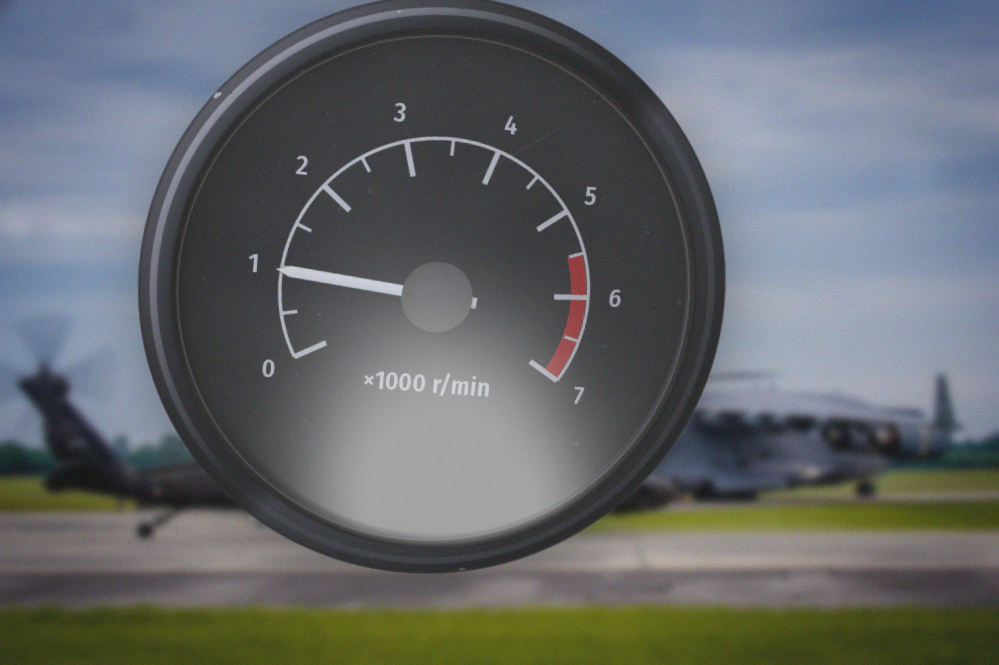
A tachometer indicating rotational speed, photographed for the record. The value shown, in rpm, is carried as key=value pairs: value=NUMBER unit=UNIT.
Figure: value=1000 unit=rpm
